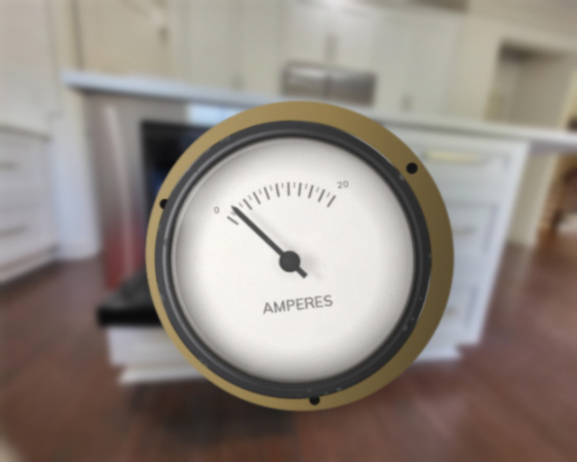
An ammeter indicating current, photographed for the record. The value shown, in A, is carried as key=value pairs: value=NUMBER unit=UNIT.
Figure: value=2 unit=A
